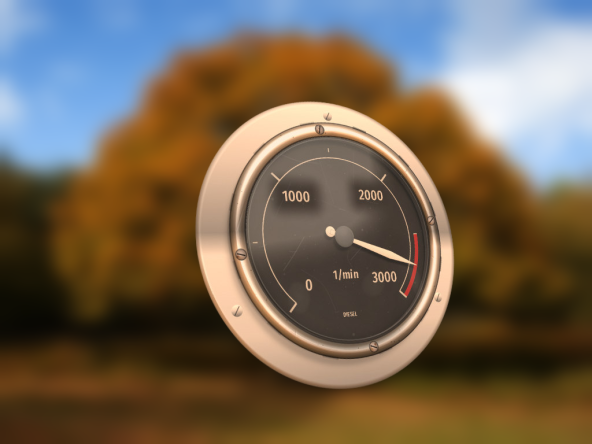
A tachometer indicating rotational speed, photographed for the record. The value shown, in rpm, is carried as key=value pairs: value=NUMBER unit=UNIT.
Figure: value=2750 unit=rpm
